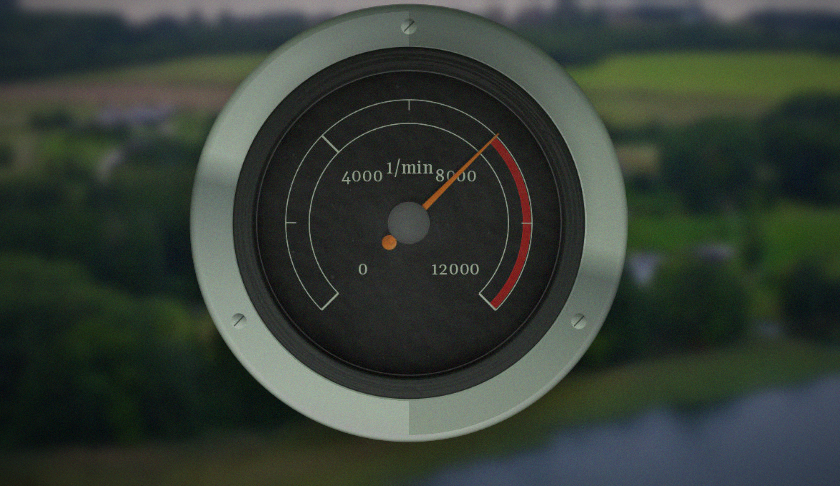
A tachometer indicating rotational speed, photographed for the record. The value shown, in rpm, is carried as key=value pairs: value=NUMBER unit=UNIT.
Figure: value=8000 unit=rpm
